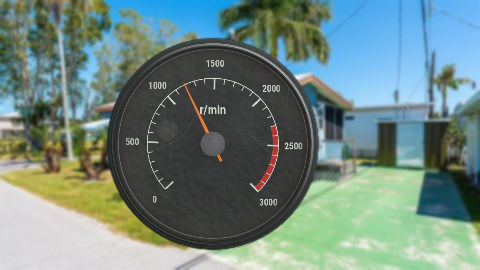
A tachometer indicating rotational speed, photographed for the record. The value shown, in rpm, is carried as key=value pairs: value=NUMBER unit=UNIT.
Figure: value=1200 unit=rpm
